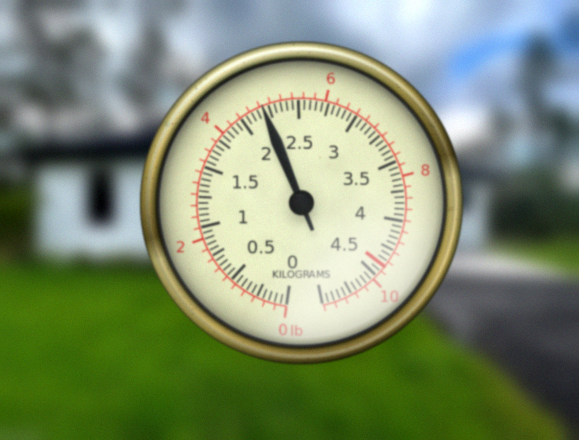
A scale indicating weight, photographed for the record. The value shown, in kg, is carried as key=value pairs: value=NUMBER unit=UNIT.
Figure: value=2.2 unit=kg
